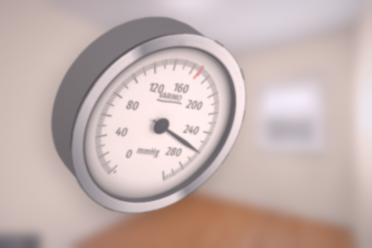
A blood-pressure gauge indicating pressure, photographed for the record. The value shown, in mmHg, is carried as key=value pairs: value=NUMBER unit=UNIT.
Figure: value=260 unit=mmHg
